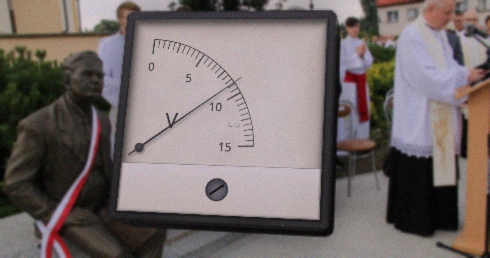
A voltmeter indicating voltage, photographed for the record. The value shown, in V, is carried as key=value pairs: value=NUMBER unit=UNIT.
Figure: value=9 unit=V
